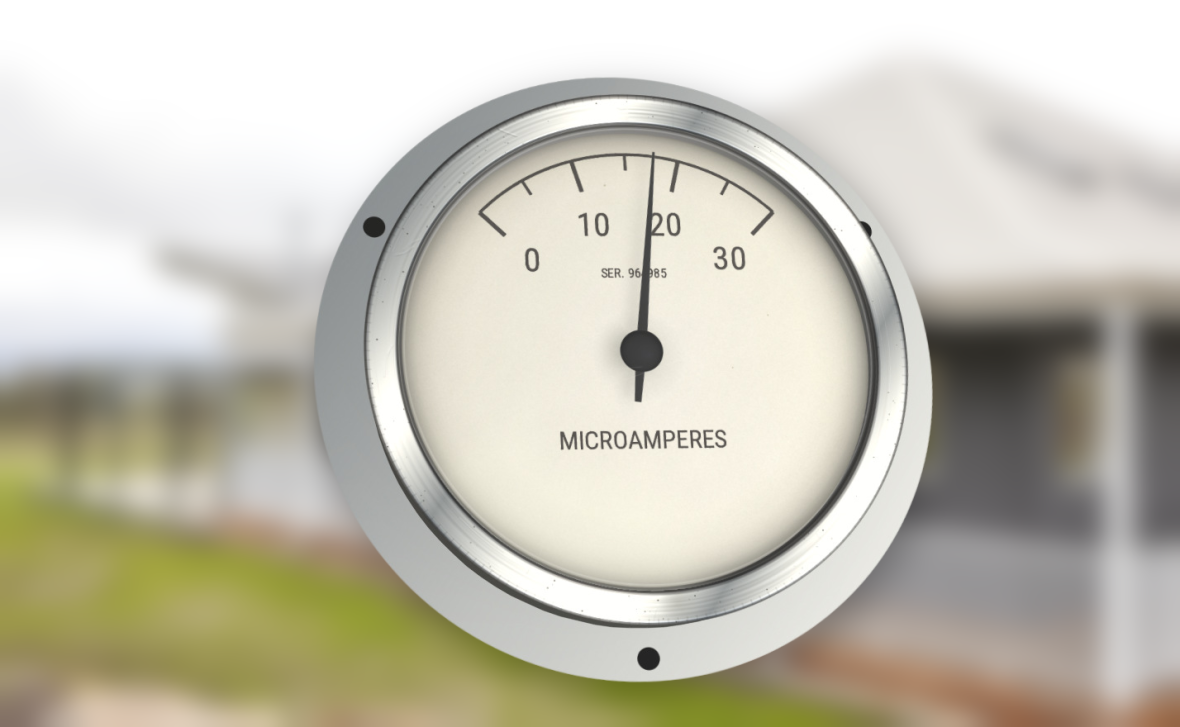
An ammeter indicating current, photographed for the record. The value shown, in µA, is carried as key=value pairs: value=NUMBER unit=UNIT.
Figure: value=17.5 unit=µA
